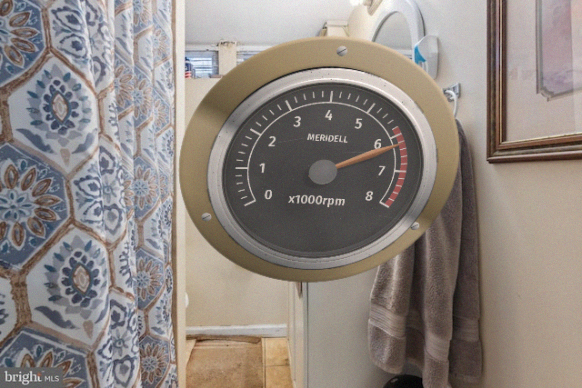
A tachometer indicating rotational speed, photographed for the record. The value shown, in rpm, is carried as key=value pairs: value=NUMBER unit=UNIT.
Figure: value=6200 unit=rpm
